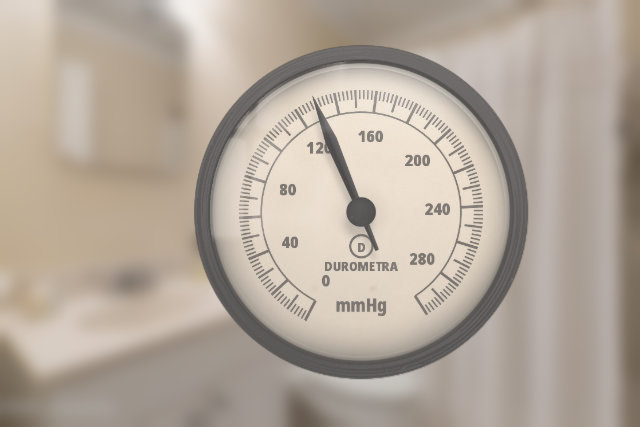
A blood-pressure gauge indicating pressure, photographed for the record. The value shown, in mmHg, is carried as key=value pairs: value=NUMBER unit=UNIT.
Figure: value=130 unit=mmHg
